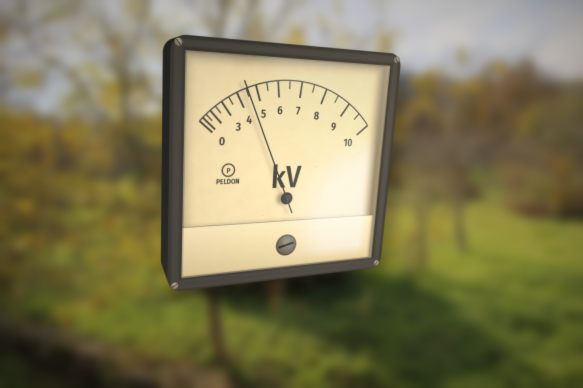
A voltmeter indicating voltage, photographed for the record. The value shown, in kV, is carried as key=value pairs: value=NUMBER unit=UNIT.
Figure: value=4.5 unit=kV
